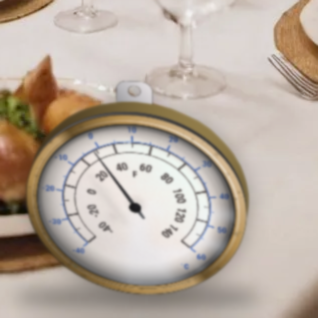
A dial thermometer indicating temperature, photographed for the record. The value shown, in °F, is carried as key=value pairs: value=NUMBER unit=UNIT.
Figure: value=30 unit=°F
